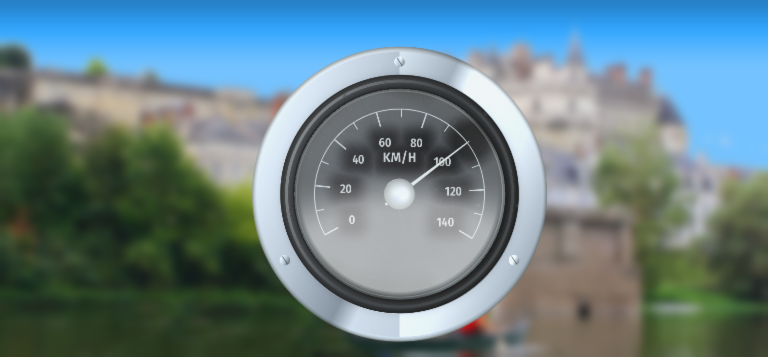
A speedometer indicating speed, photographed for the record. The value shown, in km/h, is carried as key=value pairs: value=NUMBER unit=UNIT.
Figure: value=100 unit=km/h
